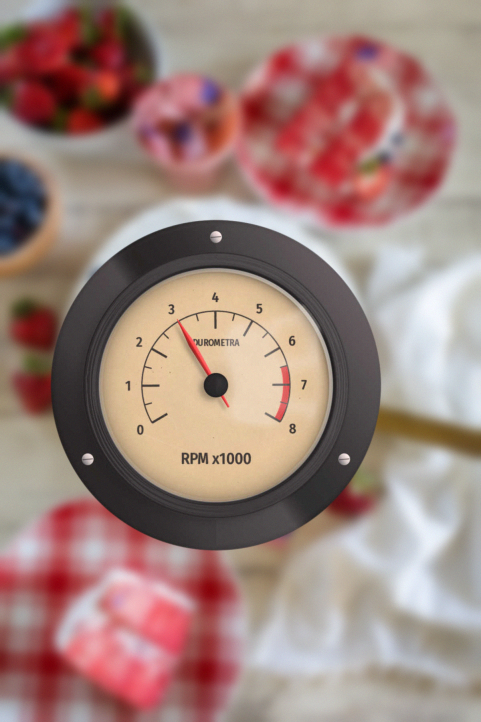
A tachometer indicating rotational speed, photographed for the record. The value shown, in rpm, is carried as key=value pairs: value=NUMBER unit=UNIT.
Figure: value=3000 unit=rpm
